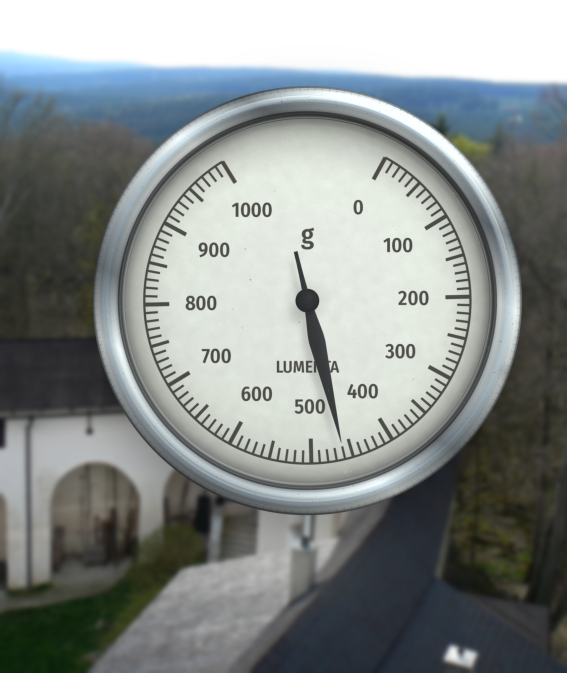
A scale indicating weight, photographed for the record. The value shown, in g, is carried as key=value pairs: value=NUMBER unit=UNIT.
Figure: value=460 unit=g
